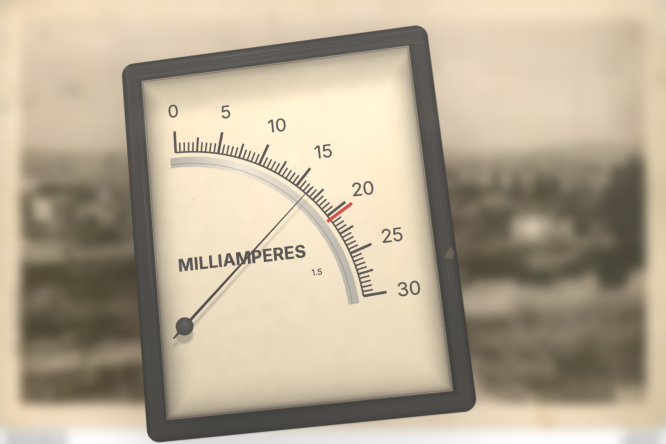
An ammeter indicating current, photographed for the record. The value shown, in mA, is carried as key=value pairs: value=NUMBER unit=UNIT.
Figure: value=16.5 unit=mA
